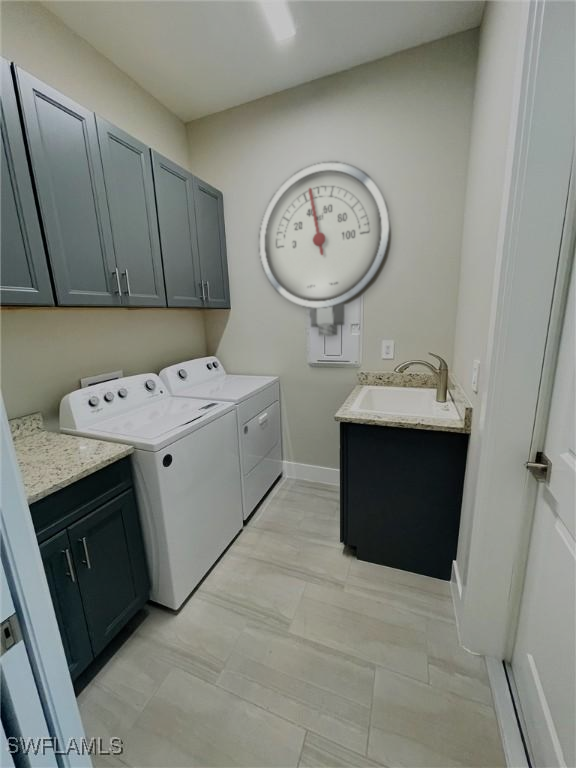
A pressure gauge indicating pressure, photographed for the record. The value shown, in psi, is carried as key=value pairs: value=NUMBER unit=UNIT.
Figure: value=45 unit=psi
